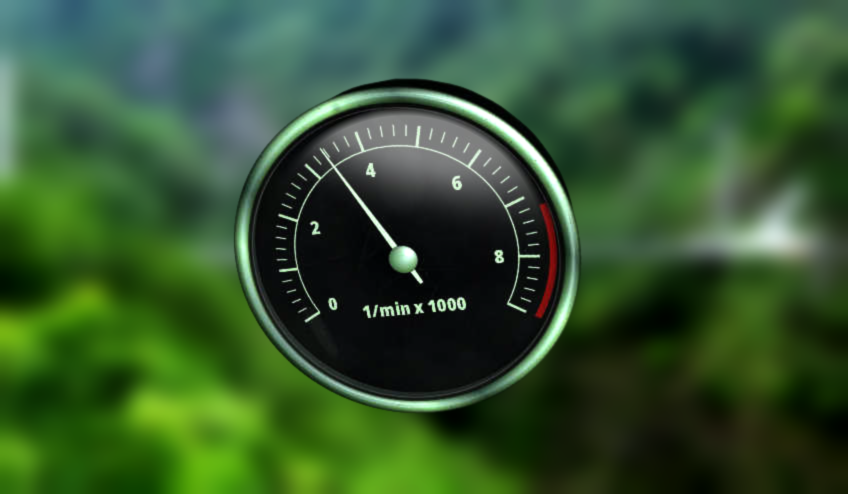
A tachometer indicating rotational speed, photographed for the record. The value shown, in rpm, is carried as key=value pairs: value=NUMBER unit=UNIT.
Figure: value=3400 unit=rpm
